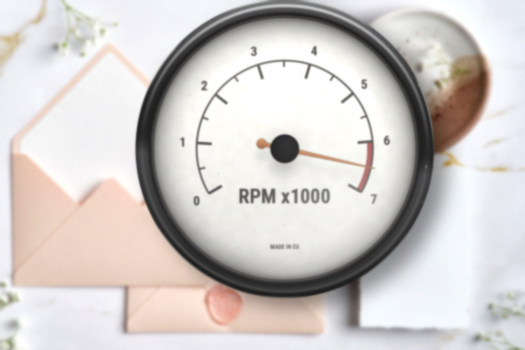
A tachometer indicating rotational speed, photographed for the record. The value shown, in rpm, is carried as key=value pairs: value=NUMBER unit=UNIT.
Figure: value=6500 unit=rpm
